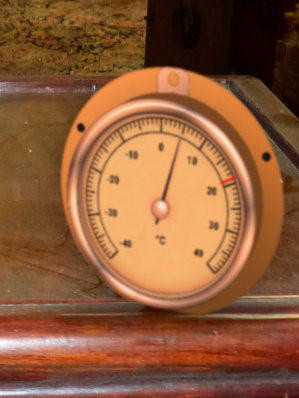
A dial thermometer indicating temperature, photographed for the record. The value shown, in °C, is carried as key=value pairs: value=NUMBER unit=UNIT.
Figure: value=5 unit=°C
